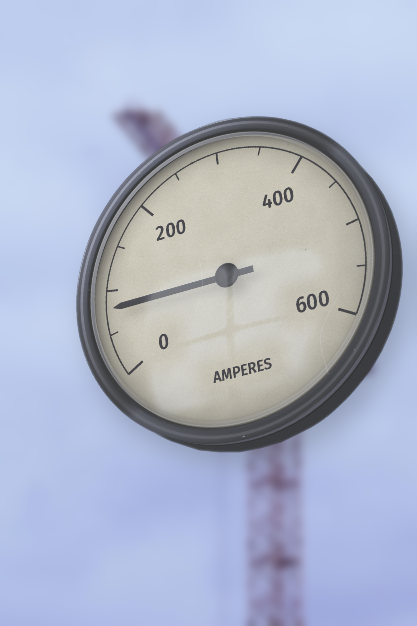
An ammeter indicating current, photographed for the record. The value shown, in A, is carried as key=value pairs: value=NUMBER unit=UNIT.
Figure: value=75 unit=A
